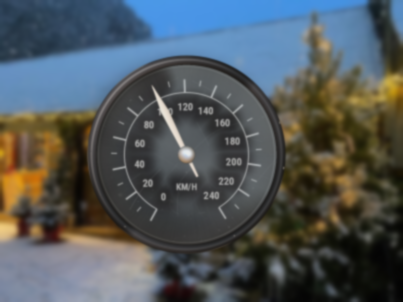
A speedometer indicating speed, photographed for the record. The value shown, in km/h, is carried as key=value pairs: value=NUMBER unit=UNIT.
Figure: value=100 unit=km/h
